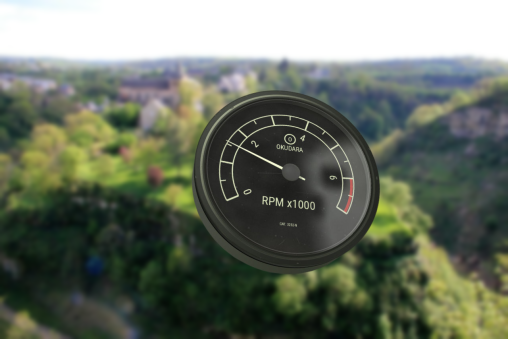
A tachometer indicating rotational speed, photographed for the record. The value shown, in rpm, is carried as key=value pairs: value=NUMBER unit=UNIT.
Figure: value=1500 unit=rpm
